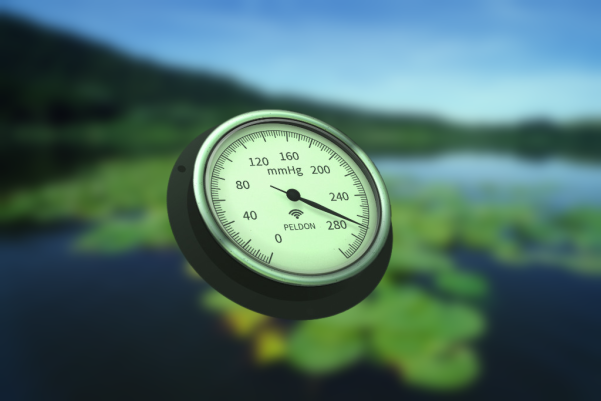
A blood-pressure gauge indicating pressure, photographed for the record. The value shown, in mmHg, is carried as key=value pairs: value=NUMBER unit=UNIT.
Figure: value=270 unit=mmHg
